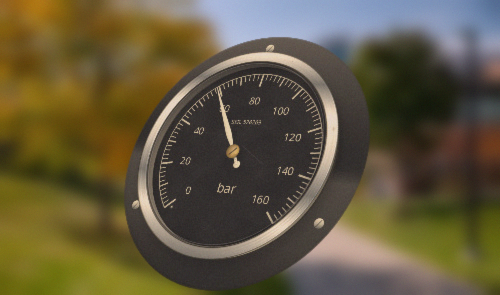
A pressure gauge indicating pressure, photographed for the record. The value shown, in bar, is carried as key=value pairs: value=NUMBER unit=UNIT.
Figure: value=60 unit=bar
